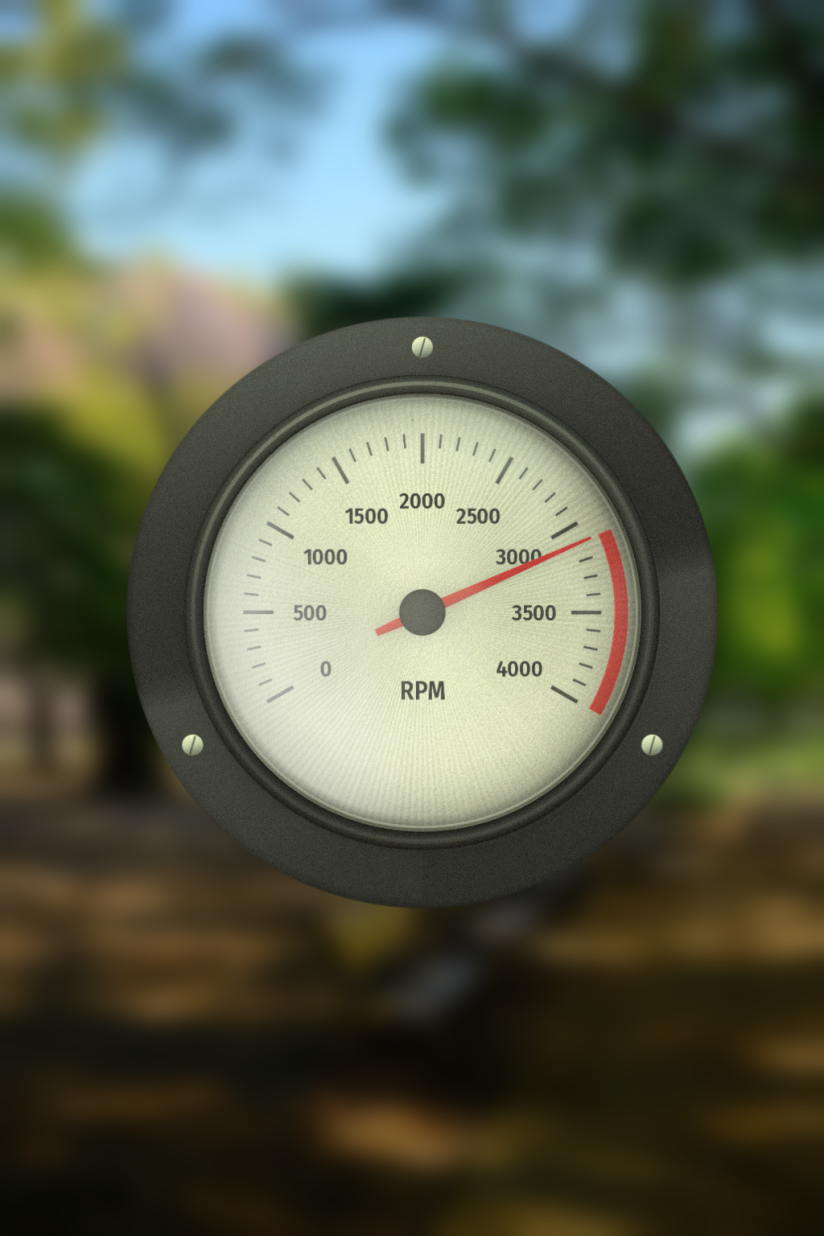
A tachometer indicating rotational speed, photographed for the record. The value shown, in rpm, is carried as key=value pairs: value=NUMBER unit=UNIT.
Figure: value=3100 unit=rpm
